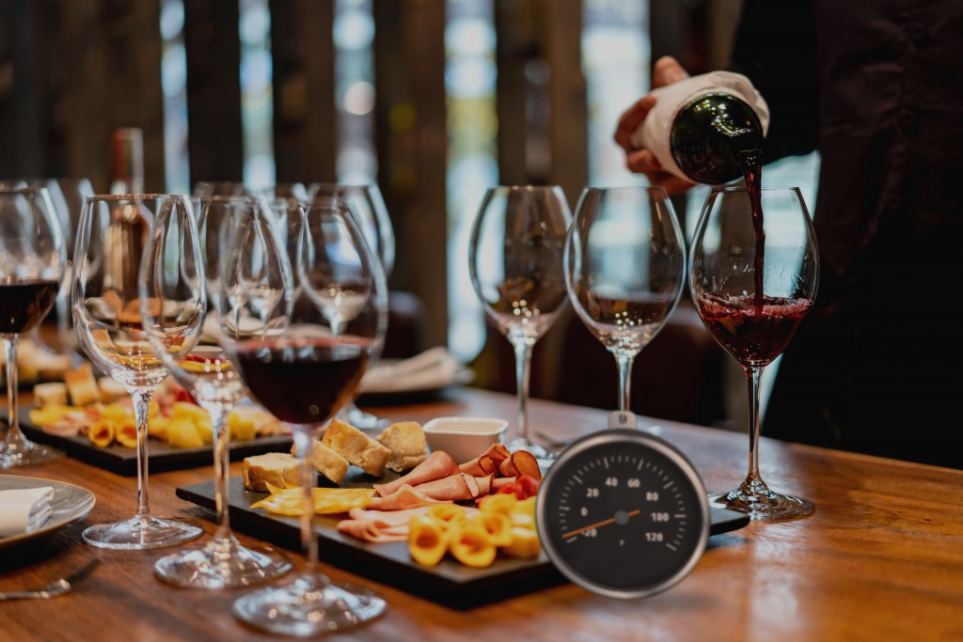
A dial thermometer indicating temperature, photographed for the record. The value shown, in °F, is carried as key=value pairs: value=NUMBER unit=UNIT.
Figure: value=-16 unit=°F
